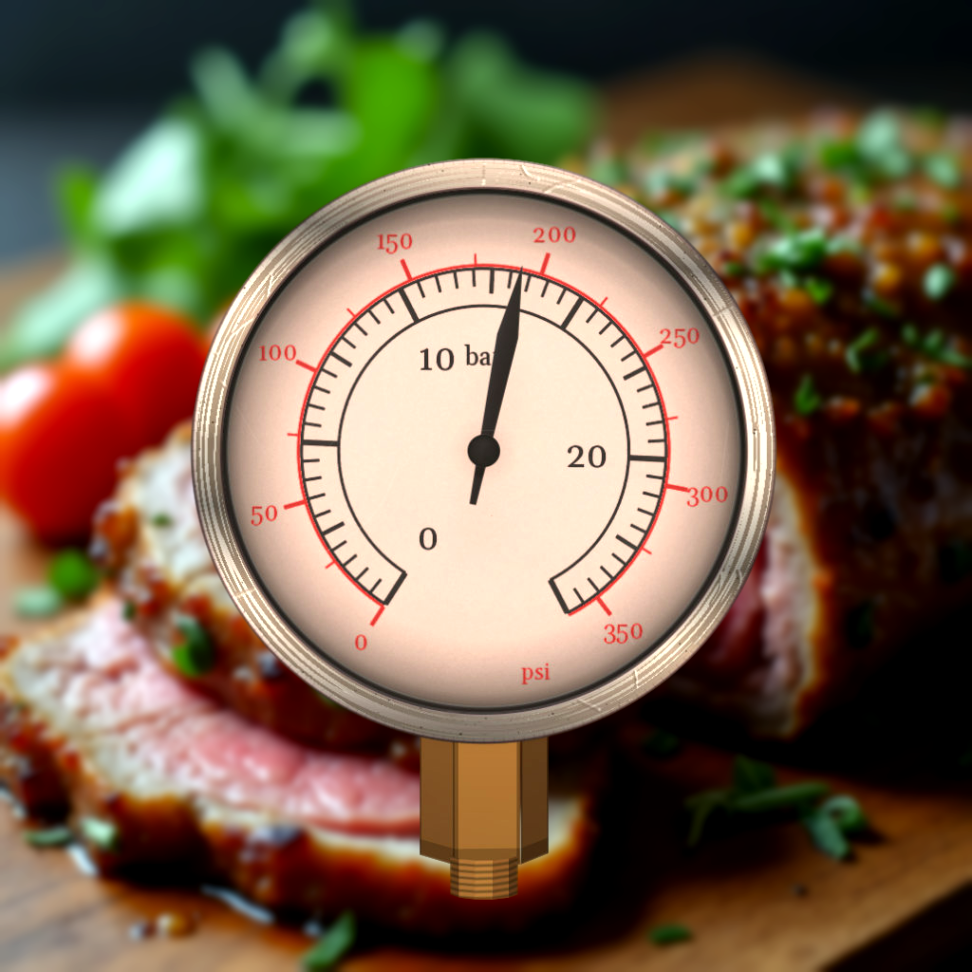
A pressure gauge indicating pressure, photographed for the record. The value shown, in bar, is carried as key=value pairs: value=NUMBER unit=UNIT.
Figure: value=13.25 unit=bar
